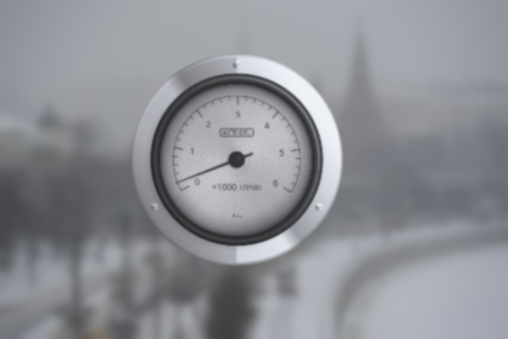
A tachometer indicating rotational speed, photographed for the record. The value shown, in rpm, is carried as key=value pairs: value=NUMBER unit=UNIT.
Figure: value=200 unit=rpm
